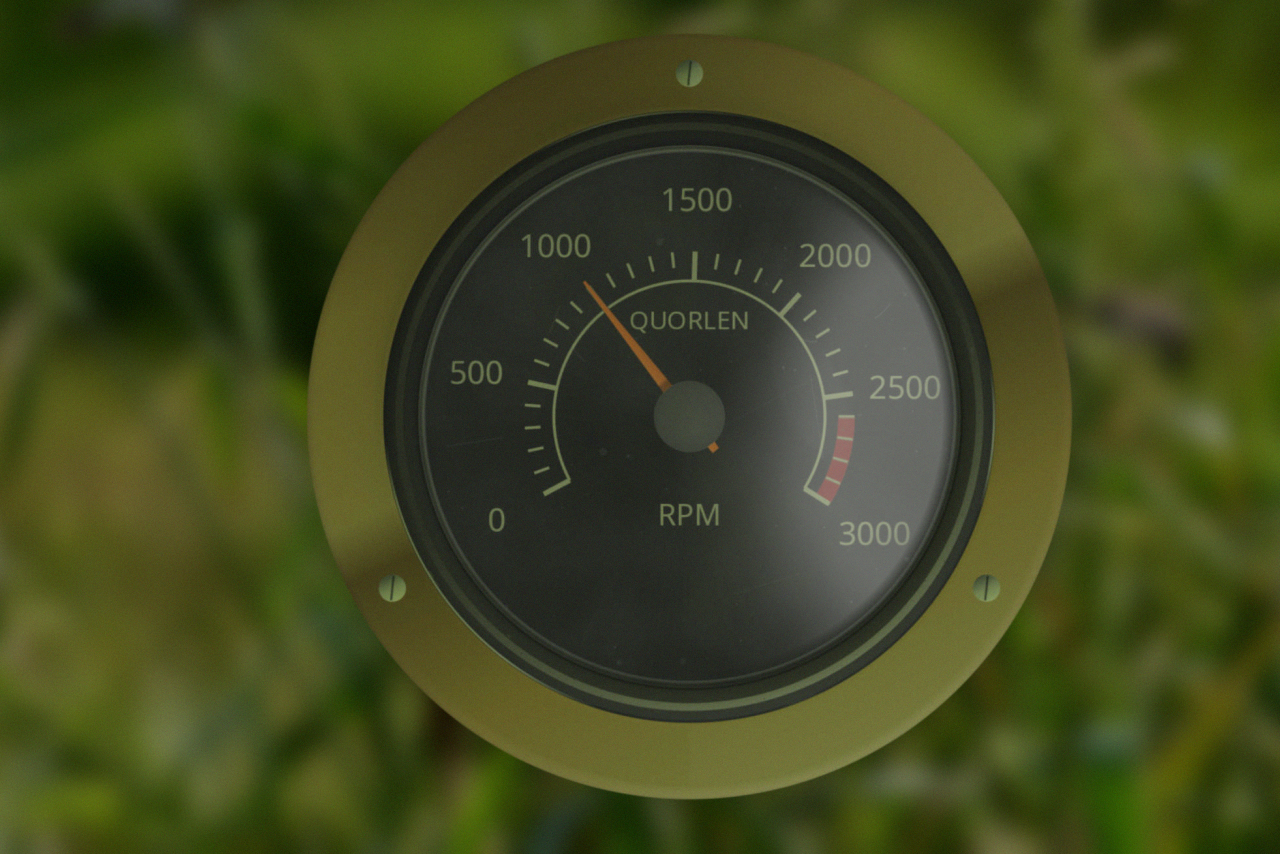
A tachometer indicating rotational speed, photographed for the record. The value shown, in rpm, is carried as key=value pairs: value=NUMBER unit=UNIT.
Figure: value=1000 unit=rpm
